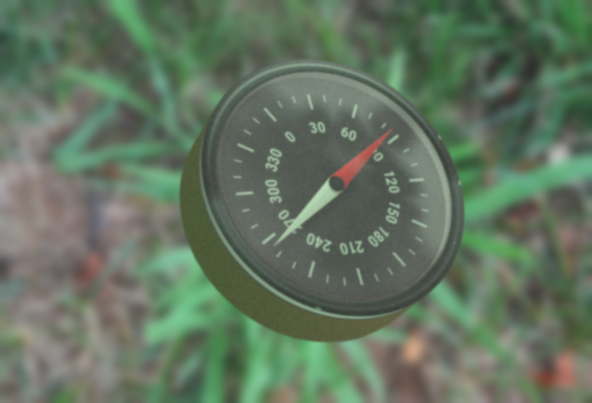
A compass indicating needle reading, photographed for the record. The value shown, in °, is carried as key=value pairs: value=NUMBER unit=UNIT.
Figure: value=85 unit=°
